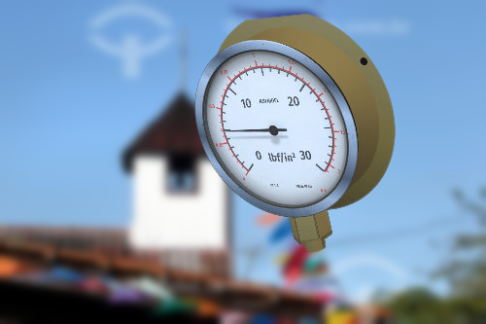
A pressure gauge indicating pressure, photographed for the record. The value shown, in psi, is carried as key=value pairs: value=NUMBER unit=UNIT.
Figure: value=5 unit=psi
